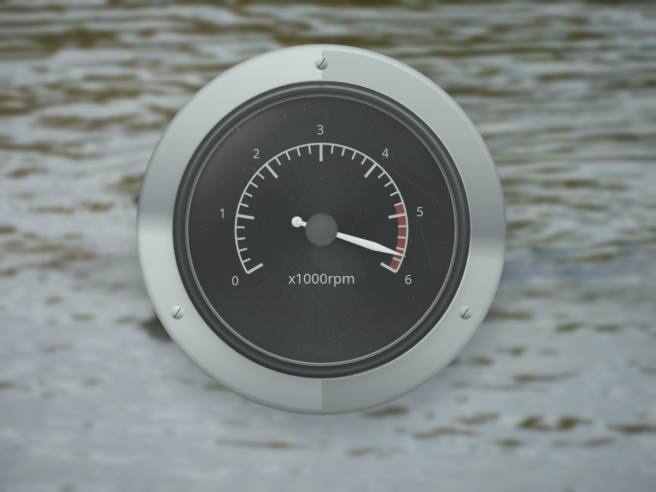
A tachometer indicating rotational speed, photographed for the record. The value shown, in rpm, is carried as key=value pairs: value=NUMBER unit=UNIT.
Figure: value=5700 unit=rpm
